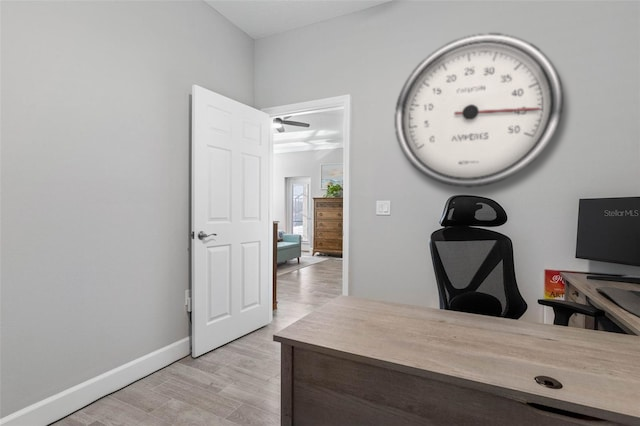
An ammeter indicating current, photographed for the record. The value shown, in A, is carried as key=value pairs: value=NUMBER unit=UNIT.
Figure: value=45 unit=A
